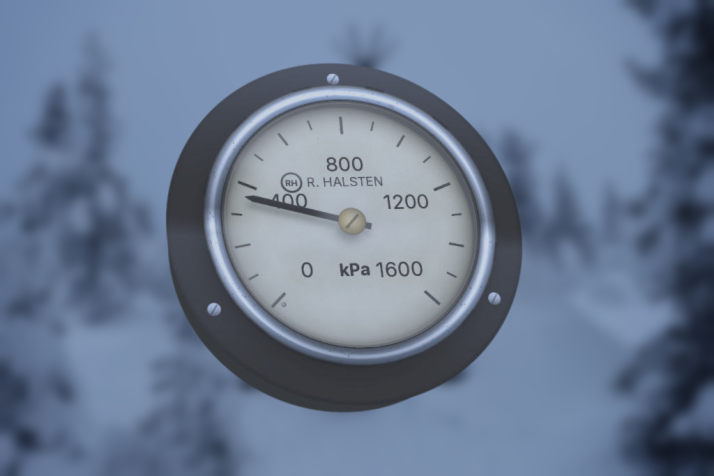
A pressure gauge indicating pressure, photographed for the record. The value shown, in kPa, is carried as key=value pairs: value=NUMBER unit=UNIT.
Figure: value=350 unit=kPa
